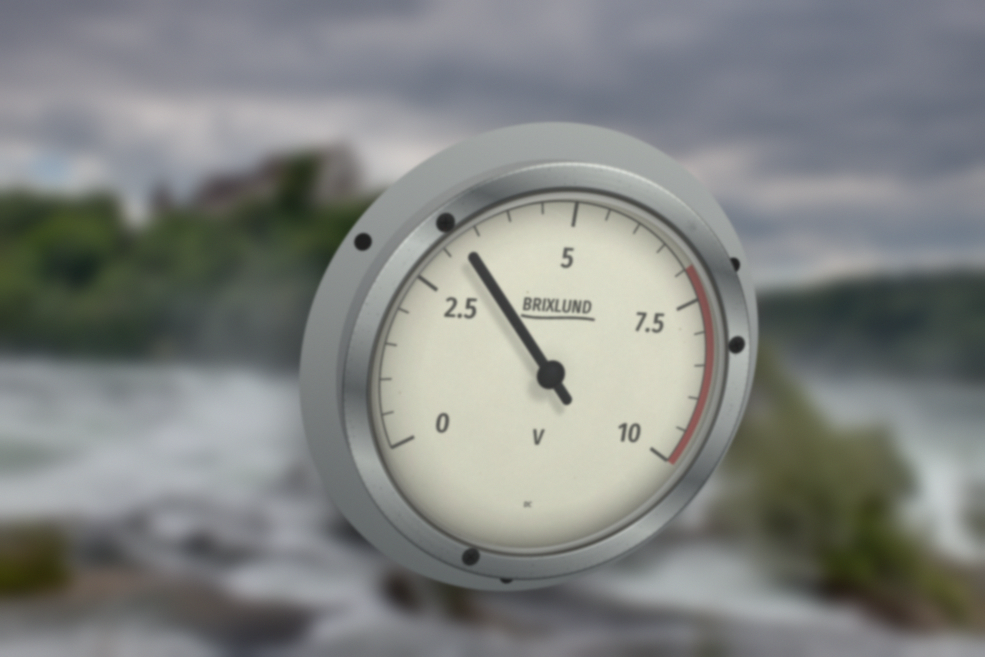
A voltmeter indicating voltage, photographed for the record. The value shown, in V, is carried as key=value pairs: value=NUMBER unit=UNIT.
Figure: value=3.25 unit=V
